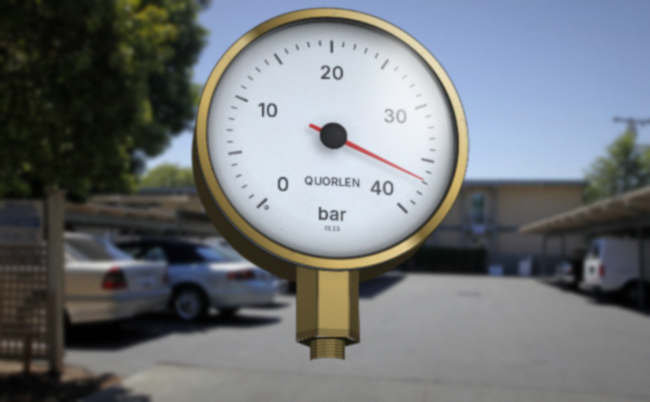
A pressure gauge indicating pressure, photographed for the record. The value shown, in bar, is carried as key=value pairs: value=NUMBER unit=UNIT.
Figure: value=37 unit=bar
